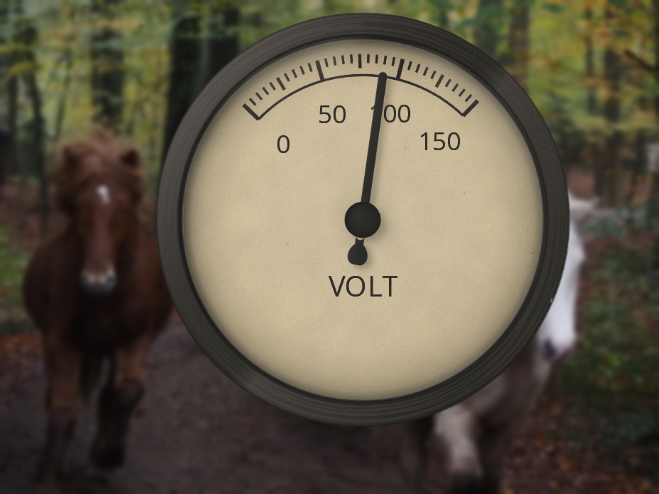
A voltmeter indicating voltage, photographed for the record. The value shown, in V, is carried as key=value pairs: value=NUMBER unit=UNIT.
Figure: value=90 unit=V
